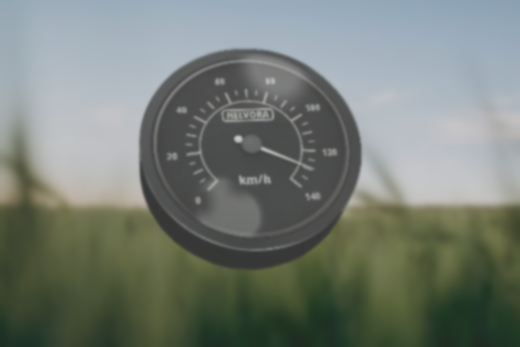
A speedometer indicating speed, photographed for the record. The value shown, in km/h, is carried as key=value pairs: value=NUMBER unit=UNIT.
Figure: value=130 unit=km/h
